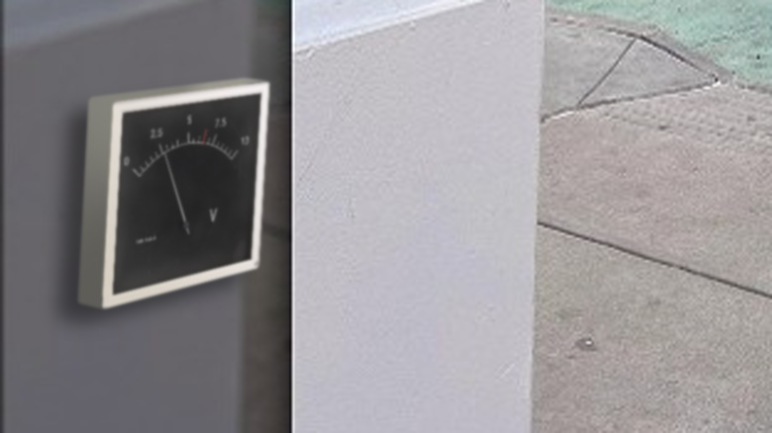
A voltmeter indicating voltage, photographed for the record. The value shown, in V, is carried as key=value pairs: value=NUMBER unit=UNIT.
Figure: value=2.5 unit=V
